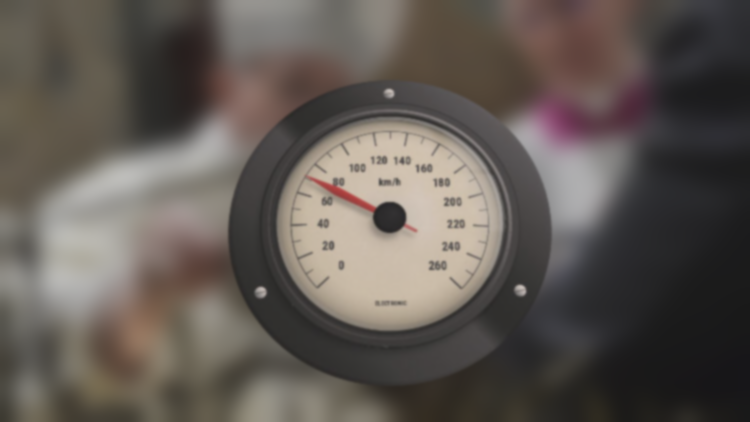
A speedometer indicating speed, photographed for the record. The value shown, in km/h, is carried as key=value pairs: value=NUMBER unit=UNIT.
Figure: value=70 unit=km/h
